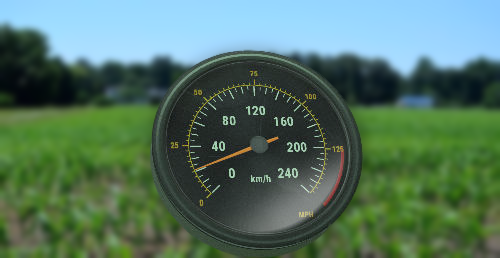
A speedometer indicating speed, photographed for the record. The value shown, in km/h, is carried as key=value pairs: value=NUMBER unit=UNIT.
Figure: value=20 unit=km/h
